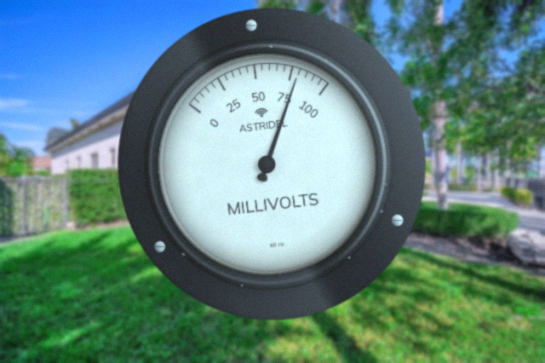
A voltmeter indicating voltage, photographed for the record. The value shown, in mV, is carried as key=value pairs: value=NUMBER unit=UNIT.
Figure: value=80 unit=mV
